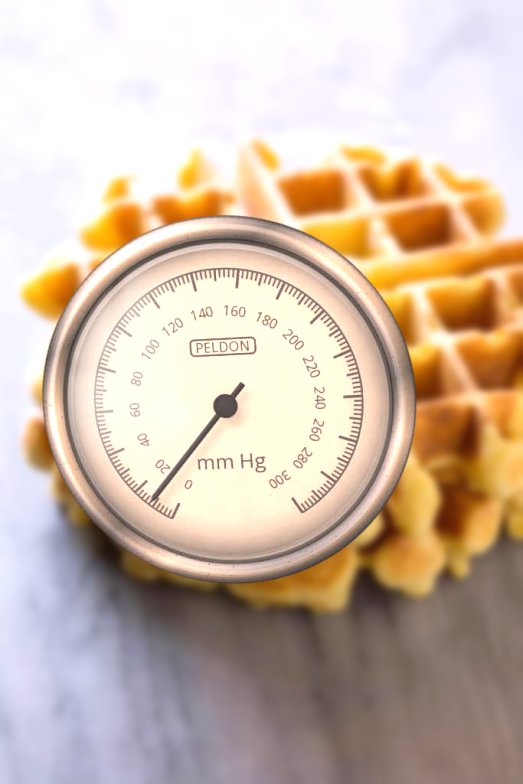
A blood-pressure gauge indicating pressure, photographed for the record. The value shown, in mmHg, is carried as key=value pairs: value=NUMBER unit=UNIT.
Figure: value=12 unit=mmHg
